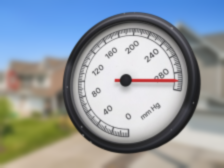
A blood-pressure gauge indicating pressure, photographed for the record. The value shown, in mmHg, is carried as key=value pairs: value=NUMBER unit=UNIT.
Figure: value=290 unit=mmHg
